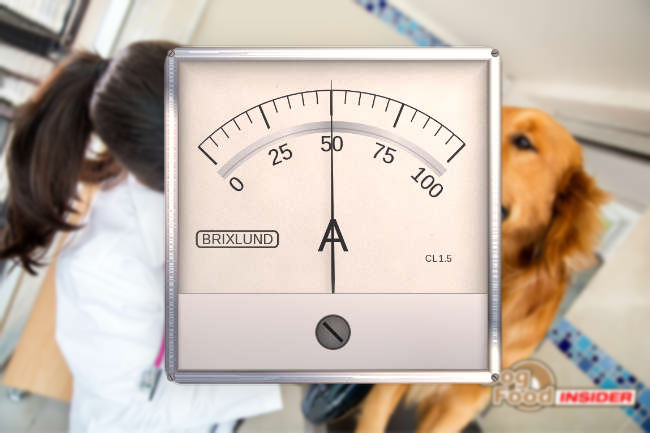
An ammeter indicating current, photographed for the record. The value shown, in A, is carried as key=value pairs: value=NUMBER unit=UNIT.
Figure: value=50 unit=A
